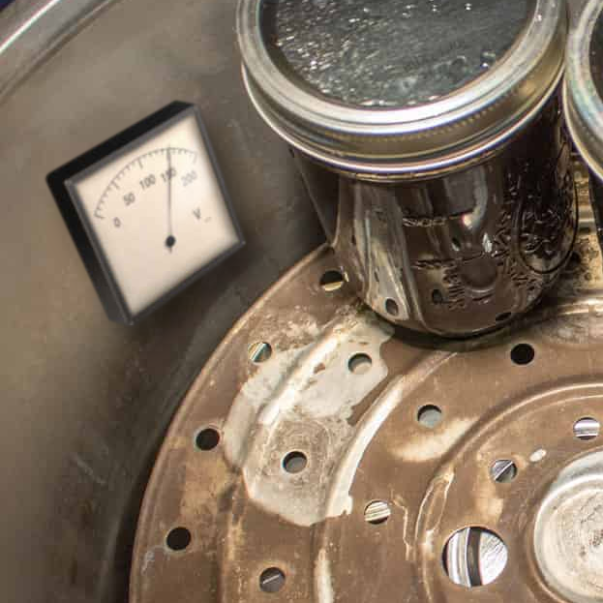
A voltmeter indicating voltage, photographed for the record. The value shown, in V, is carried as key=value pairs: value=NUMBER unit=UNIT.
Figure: value=150 unit=V
